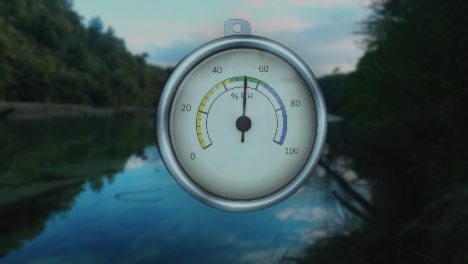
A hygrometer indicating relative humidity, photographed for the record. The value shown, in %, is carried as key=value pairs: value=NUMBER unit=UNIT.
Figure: value=52 unit=%
